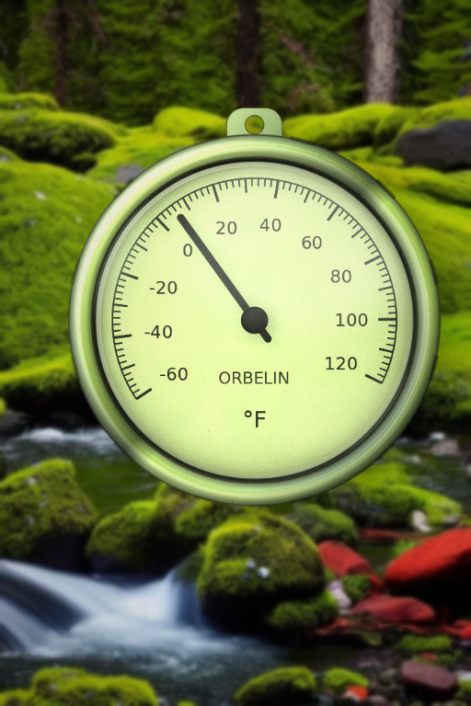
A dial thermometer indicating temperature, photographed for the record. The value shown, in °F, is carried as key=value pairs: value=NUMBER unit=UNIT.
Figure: value=6 unit=°F
